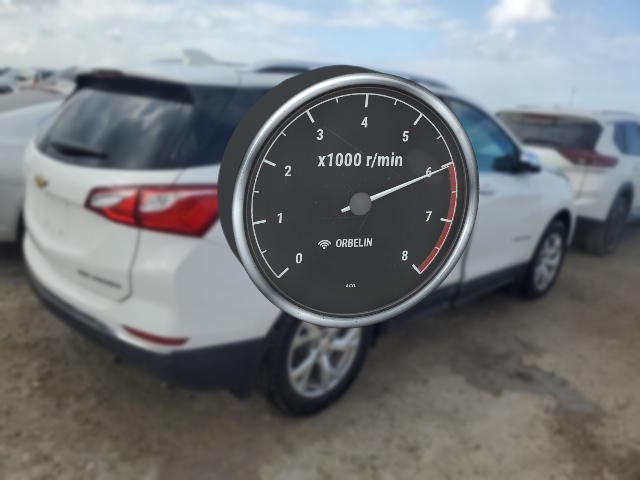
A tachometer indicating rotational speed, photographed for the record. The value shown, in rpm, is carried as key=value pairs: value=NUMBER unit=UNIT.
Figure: value=6000 unit=rpm
